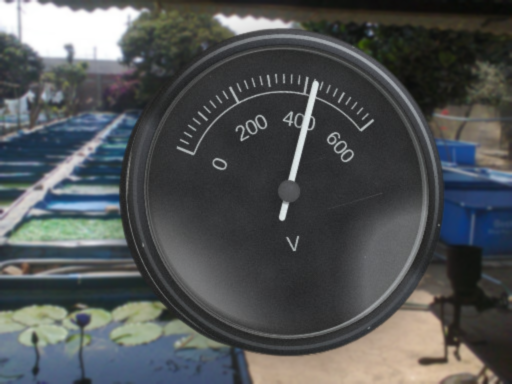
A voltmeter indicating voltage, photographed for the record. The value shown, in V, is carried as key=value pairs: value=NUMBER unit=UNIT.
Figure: value=420 unit=V
